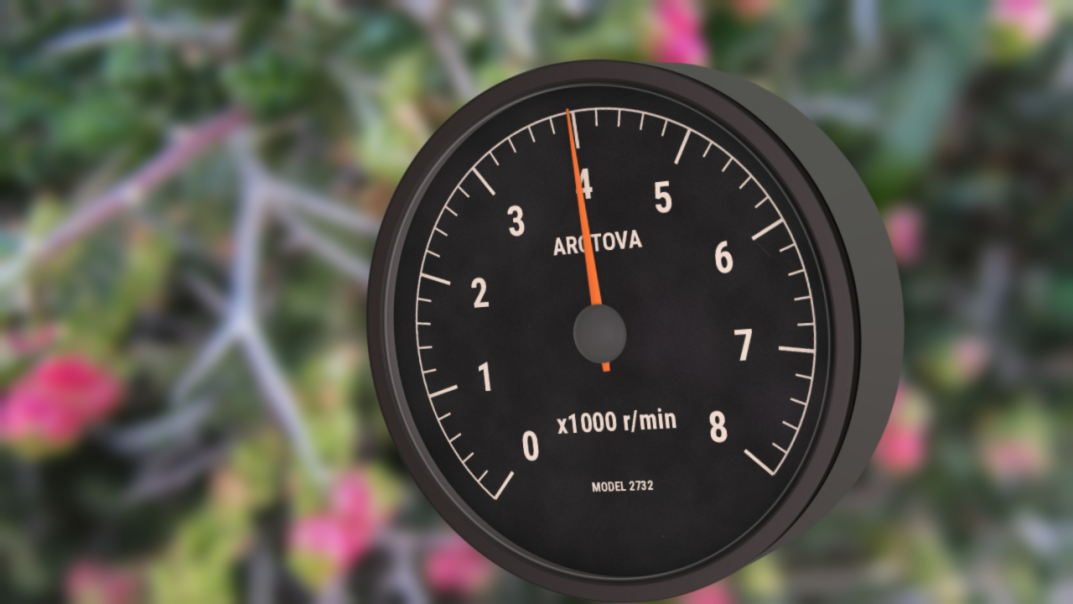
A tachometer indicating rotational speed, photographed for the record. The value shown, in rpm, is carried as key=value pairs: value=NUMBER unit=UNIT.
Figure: value=4000 unit=rpm
